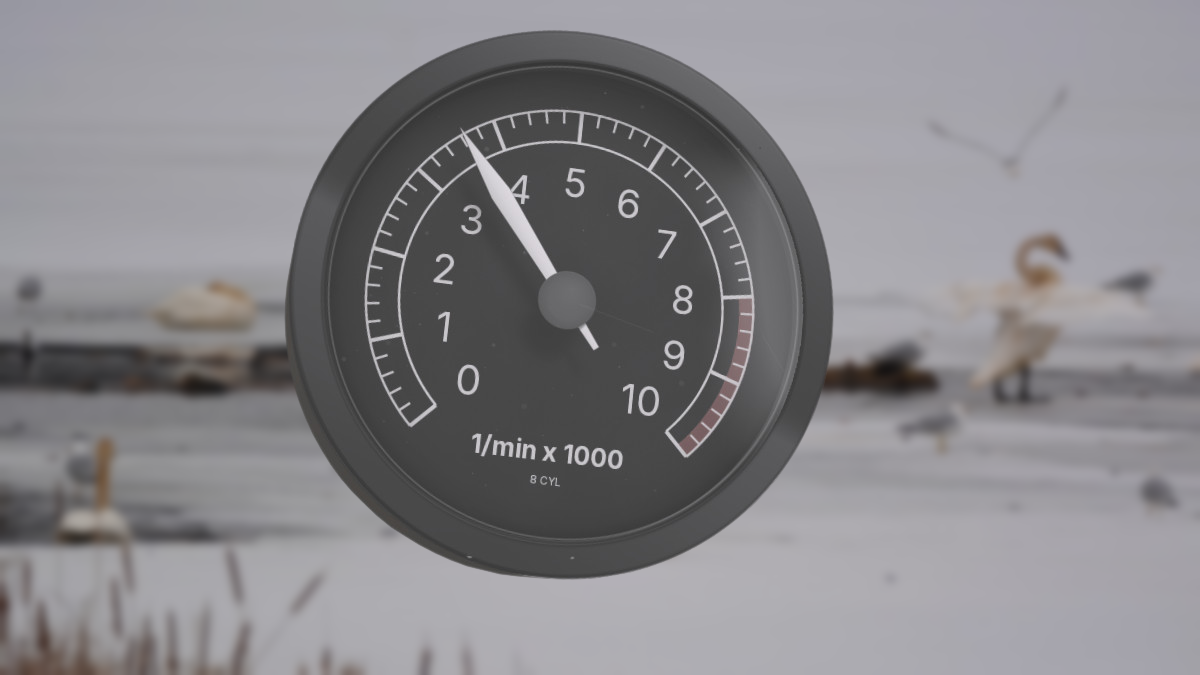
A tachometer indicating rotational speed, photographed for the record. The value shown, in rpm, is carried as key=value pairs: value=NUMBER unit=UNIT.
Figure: value=3600 unit=rpm
